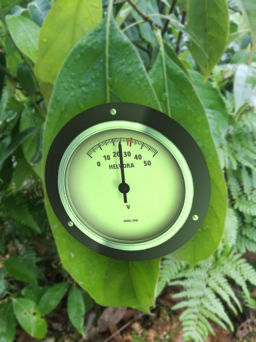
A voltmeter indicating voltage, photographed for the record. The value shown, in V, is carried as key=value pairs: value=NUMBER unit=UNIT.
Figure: value=25 unit=V
